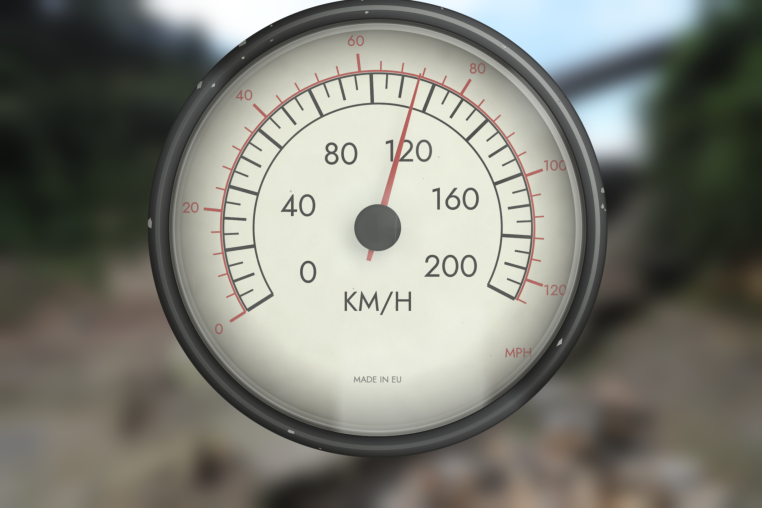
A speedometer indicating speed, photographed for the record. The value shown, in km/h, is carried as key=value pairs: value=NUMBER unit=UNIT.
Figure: value=115 unit=km/h
